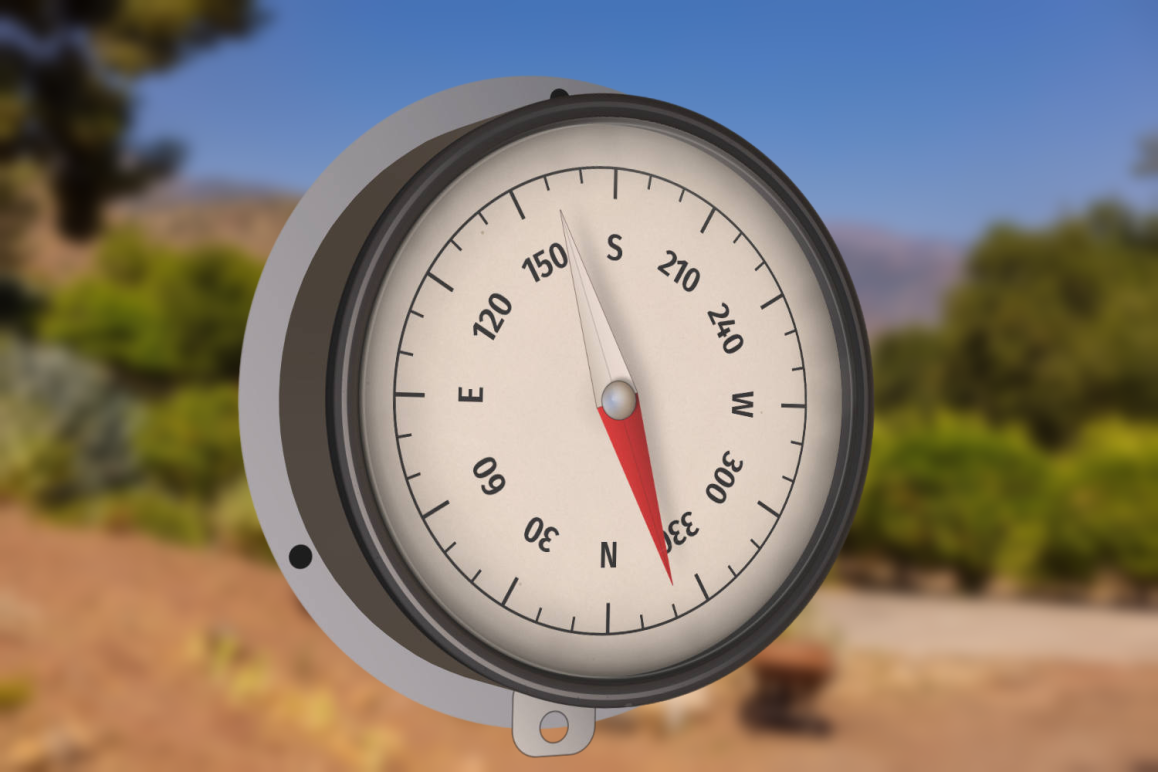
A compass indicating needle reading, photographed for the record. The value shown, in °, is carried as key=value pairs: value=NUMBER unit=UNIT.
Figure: value=340 unit=°
